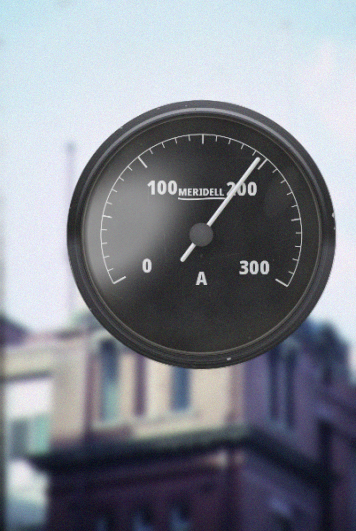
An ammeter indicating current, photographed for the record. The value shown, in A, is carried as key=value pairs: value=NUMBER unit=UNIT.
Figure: value=195 unit=A
